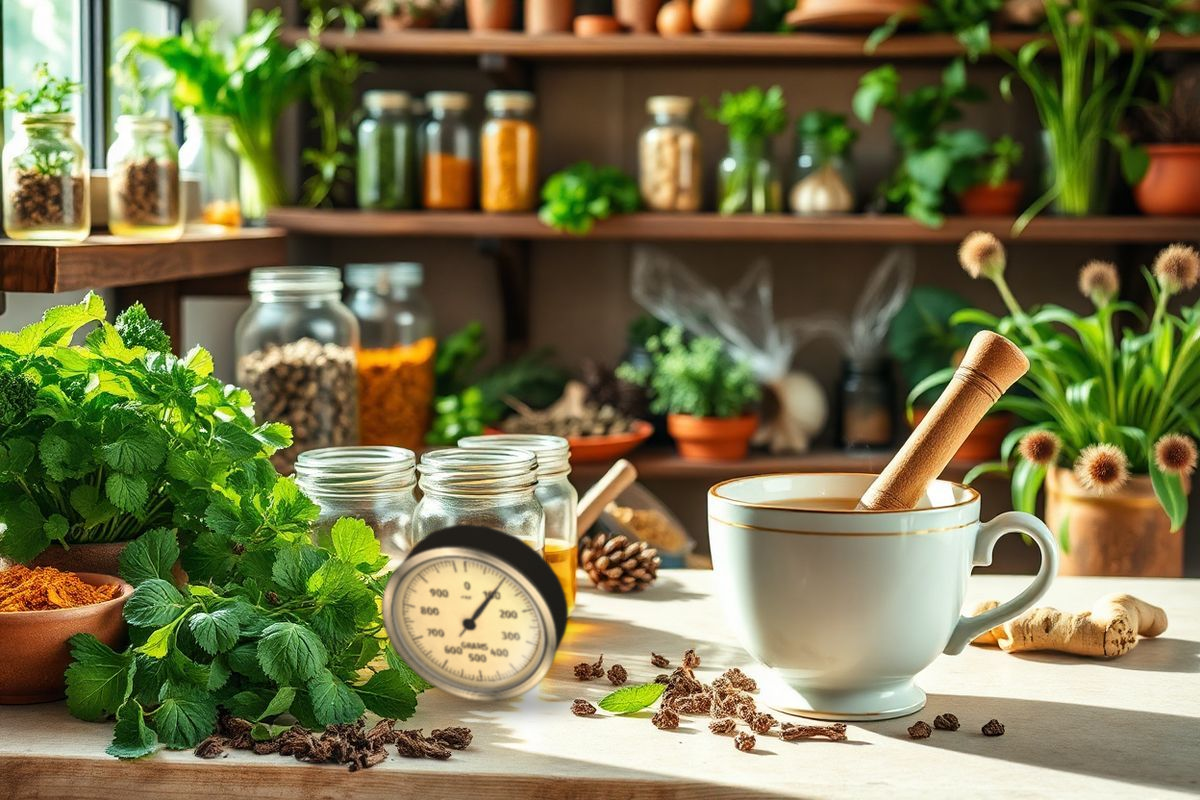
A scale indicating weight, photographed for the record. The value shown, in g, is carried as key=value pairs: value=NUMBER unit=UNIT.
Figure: value=100 unit=g
